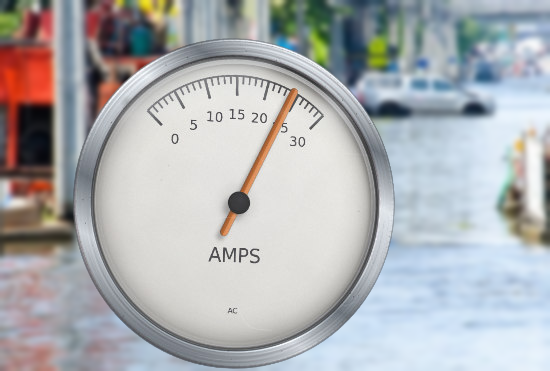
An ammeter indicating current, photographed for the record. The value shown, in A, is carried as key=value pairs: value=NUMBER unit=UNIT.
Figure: value=24 unit=A
